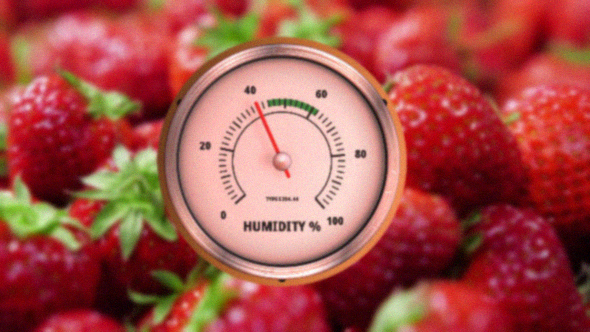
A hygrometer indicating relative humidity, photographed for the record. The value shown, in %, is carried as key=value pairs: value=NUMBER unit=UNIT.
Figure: value=40 unit=%
